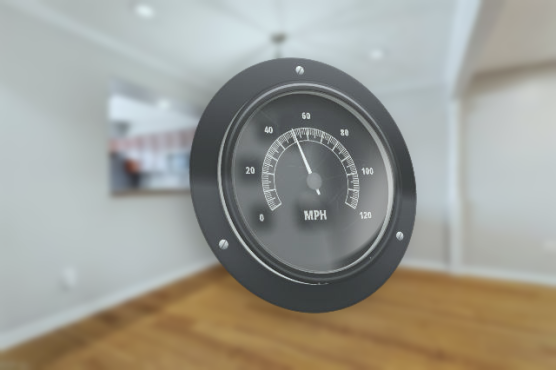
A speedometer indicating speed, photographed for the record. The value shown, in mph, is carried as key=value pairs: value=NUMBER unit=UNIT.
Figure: value=50 unit=mph
